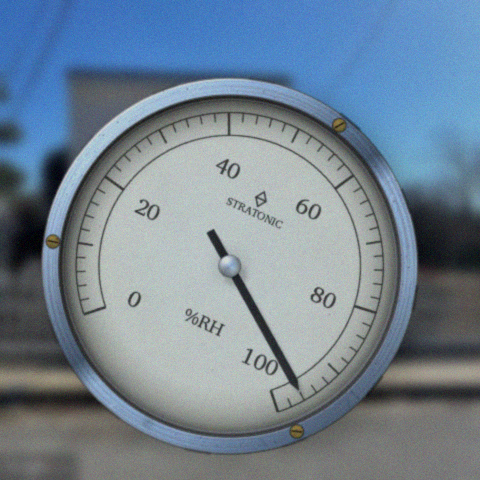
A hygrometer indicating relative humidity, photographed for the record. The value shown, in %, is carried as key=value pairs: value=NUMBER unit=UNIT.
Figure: value=96 unit=%
